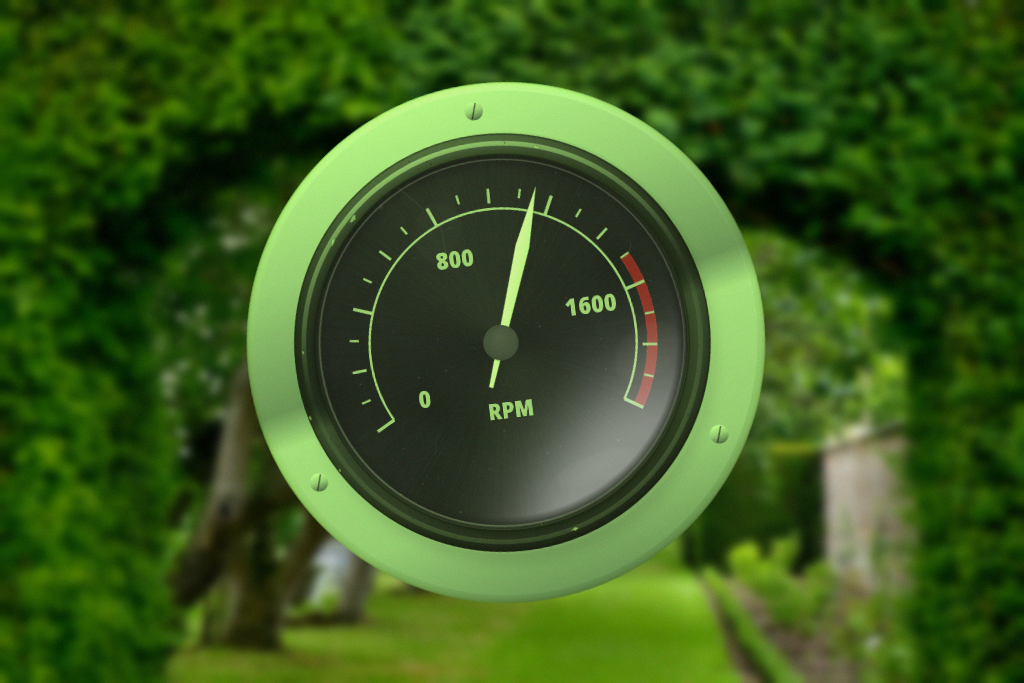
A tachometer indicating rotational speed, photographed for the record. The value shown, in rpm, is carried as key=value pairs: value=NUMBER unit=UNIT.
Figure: value=1150 unit=rpm
